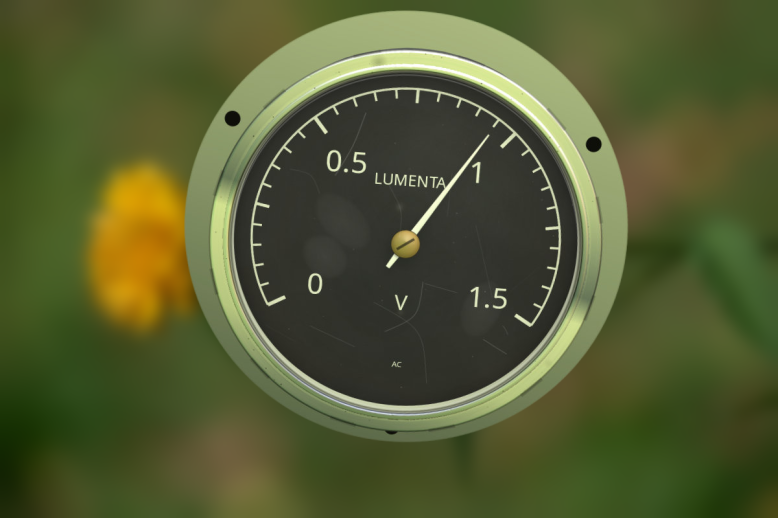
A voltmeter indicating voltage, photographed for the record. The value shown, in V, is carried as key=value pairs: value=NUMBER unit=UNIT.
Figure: value=0.95 unit=V
